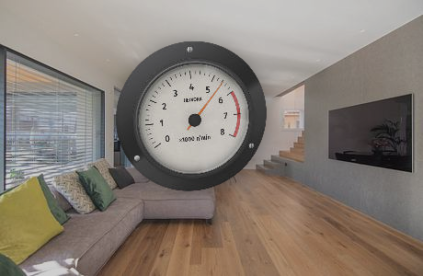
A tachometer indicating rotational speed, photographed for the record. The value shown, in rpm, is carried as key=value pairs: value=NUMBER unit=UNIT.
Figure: value=5400 unit=rpm
